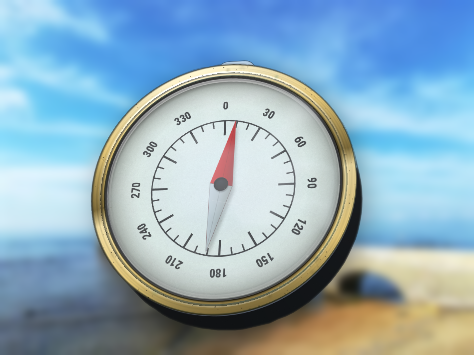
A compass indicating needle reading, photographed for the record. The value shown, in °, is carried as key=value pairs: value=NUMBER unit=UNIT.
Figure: value=10 unit=°
